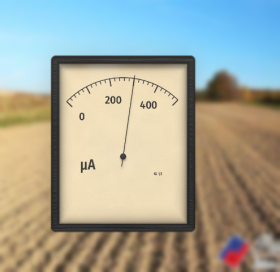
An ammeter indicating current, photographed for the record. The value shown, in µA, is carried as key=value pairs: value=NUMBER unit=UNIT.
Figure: value=300 unit=µA
